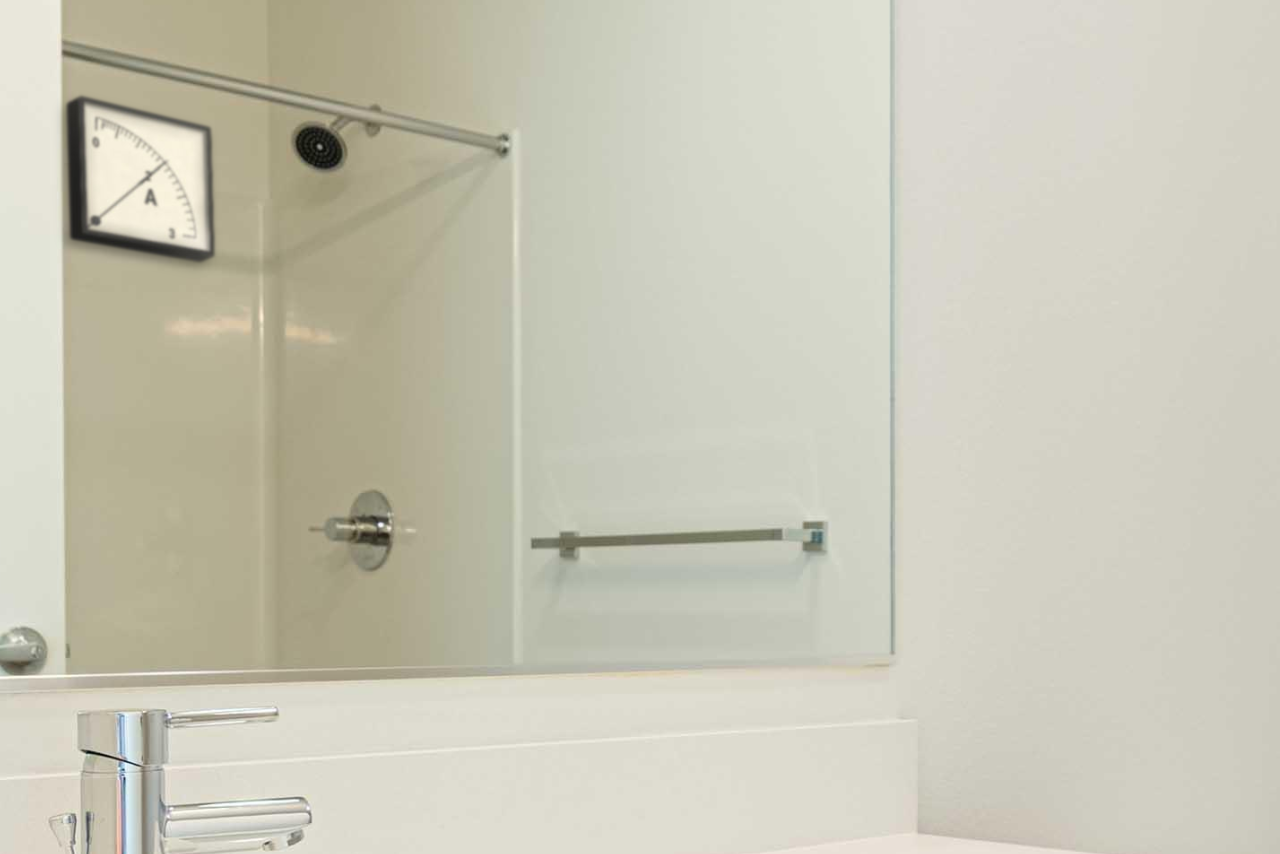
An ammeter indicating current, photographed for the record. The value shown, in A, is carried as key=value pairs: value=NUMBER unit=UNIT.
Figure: value=2 unit=A
